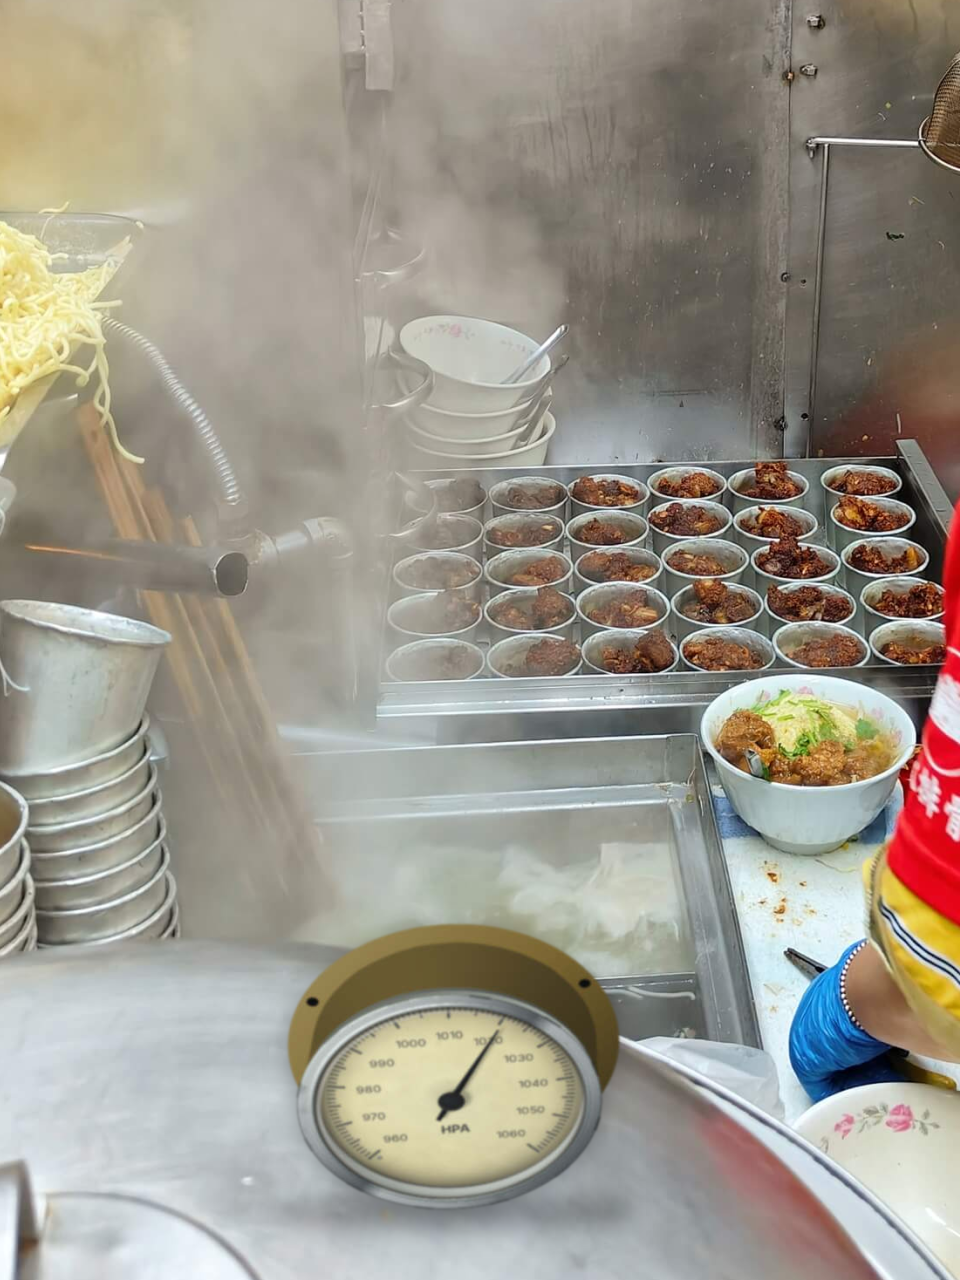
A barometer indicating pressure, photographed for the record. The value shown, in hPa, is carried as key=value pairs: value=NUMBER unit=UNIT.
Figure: value=1020 unit=hPa
